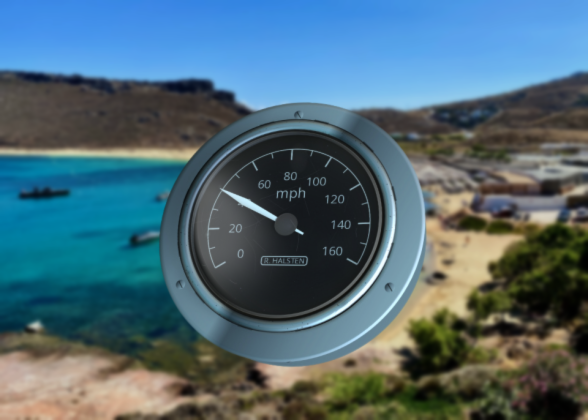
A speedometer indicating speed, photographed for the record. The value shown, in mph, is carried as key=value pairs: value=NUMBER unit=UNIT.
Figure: value=40 unit=mph
